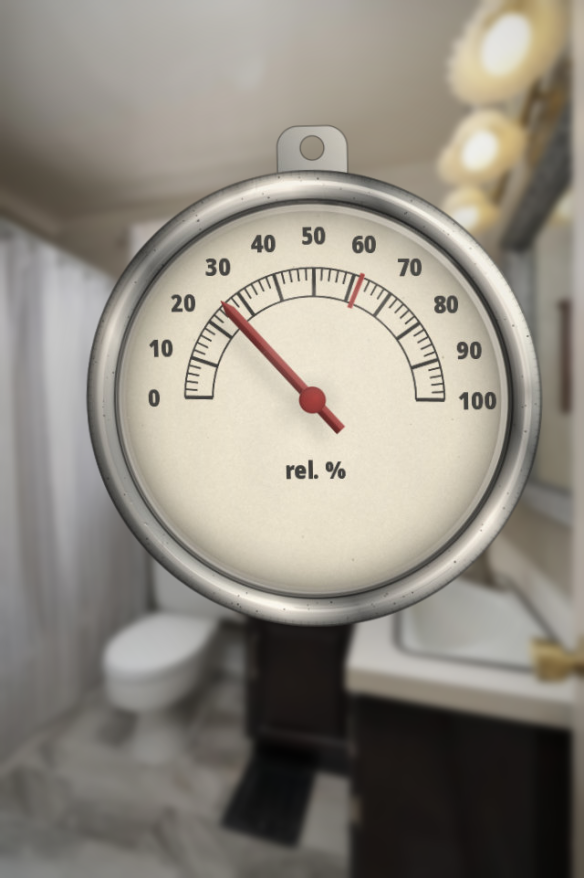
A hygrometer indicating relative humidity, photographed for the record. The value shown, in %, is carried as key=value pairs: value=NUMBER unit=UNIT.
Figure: value=26 unit=%
